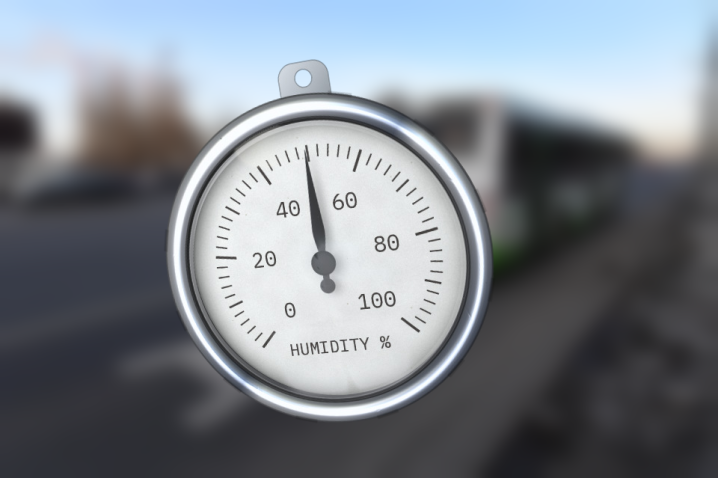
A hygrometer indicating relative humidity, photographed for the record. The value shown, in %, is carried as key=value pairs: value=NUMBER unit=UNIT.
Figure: value=50 unit=%
